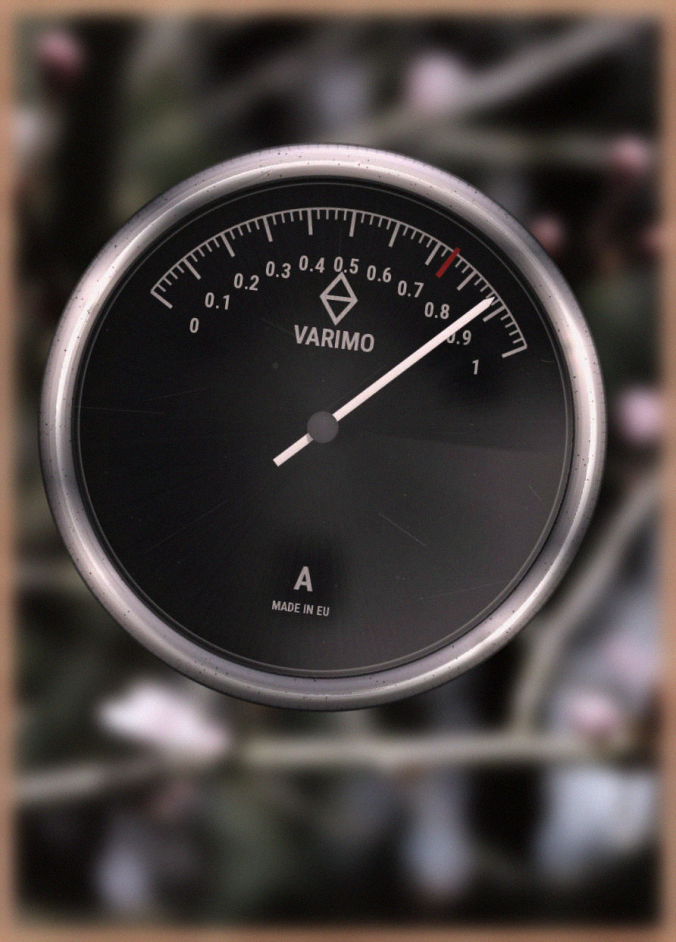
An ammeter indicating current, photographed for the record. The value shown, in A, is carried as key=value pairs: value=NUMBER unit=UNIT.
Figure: value=0.87 unit=A
